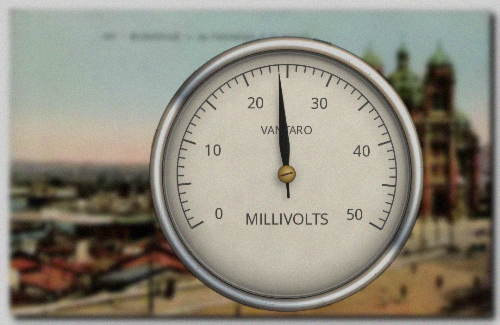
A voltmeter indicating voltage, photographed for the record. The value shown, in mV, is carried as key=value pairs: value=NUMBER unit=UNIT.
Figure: value=24 unit=mV
